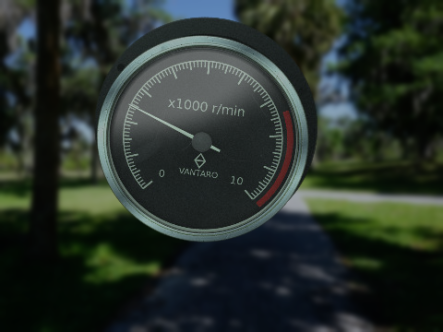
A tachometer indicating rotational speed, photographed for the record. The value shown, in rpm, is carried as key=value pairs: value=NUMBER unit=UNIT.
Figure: value=2500 unit=rpm
